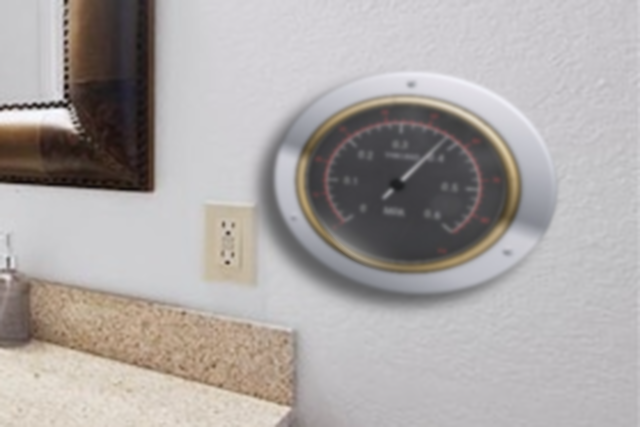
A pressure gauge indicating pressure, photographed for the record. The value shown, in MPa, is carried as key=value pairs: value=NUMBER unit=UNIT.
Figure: value=0.38 unit=MPa
